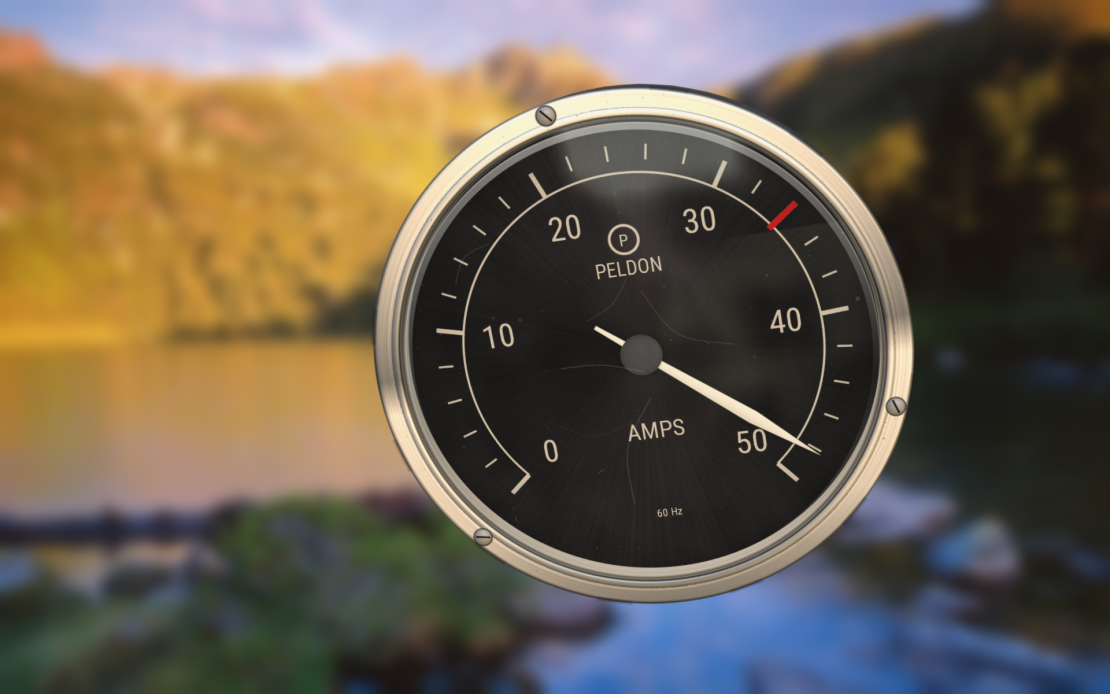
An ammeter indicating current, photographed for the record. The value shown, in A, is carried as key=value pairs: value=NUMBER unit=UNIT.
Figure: value=48 unit=A
